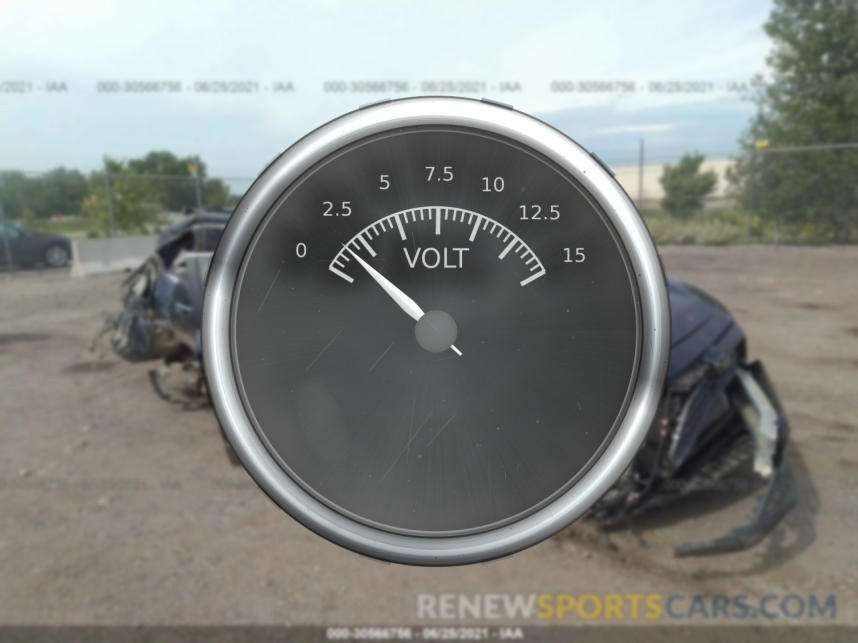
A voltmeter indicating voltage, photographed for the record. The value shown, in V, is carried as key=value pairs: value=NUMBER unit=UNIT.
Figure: value=1.5 unit=V
